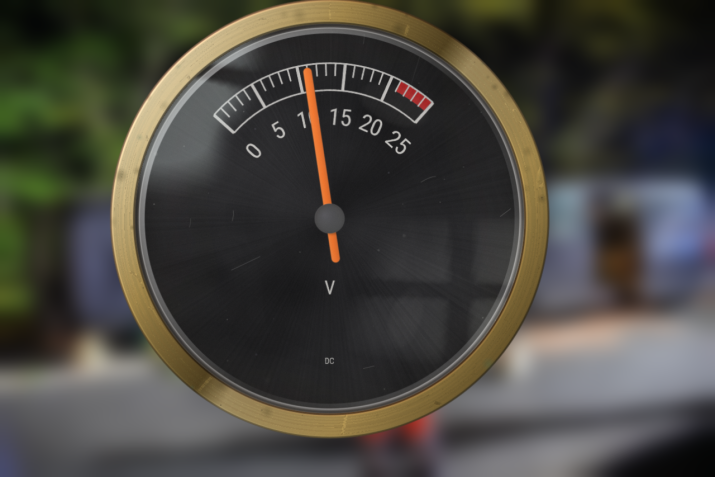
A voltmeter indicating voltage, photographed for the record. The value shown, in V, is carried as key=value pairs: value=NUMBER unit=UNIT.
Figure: value=11 unit=V
